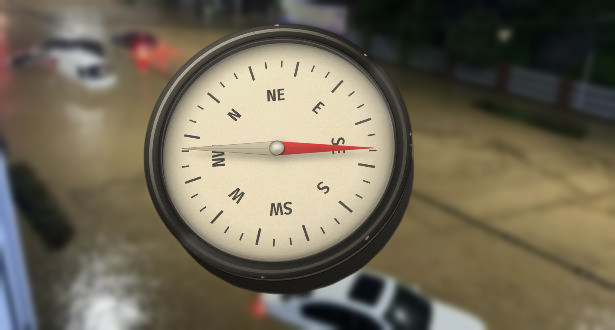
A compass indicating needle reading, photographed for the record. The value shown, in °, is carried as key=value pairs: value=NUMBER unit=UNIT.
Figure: value=140 unit=°
